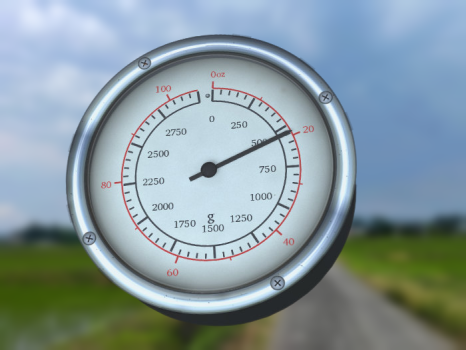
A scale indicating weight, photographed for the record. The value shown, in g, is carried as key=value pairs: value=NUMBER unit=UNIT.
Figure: value=550 unit=g
